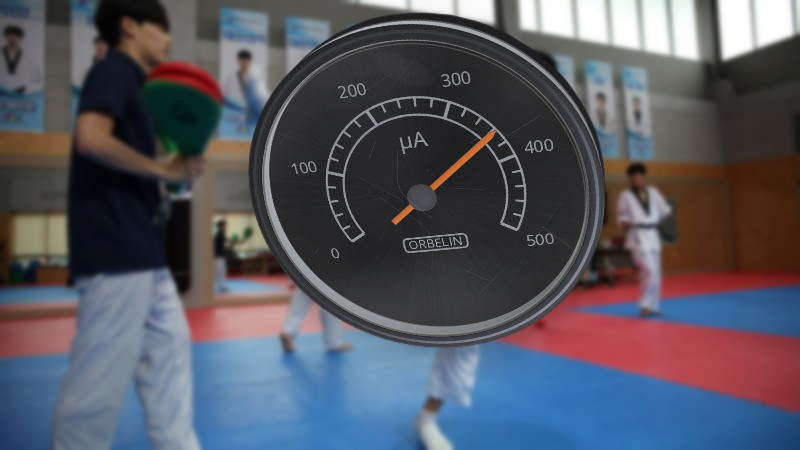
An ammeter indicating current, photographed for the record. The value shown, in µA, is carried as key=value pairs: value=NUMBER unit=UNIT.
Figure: value=360 unit=µA
